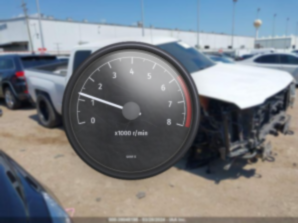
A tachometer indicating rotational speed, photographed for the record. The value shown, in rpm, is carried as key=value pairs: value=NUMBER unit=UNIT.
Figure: value=1250 unit=rpm
